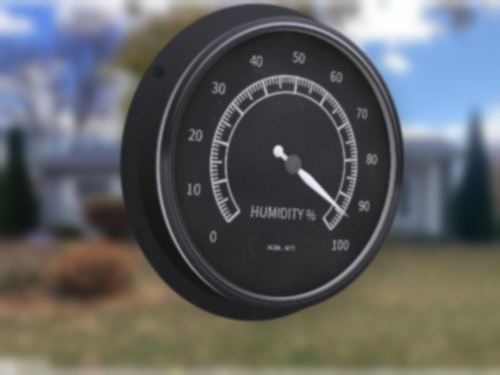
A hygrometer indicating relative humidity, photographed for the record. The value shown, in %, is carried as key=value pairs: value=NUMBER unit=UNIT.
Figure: value=95 unit=%
